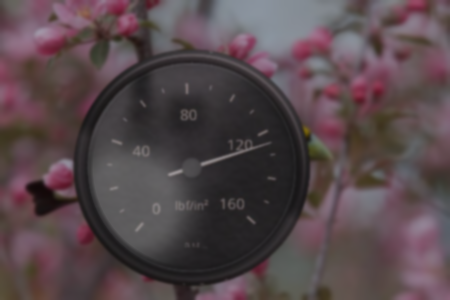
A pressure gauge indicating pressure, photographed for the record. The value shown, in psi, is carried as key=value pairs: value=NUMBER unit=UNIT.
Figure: value=125 unit=psi
